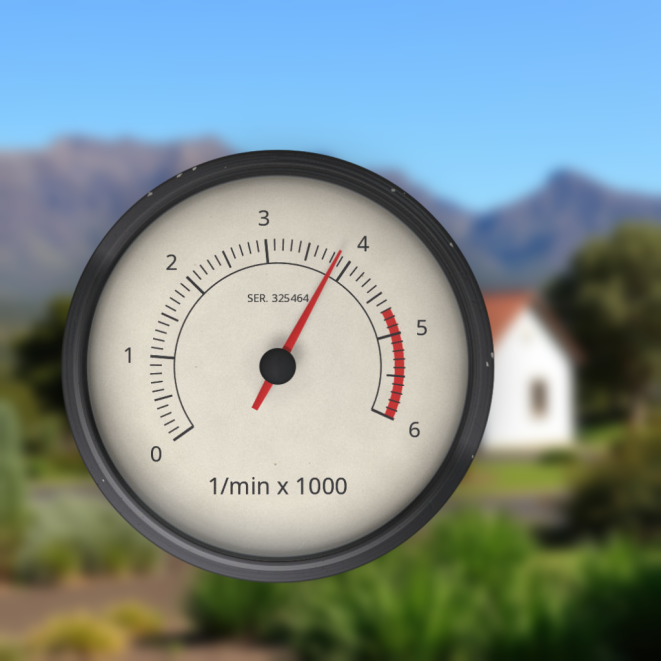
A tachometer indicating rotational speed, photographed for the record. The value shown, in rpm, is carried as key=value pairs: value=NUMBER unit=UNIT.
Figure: value=3850 unit=rpm
